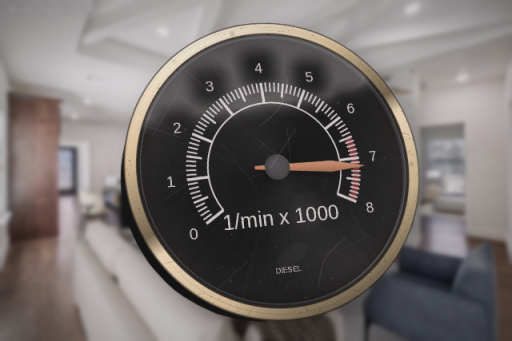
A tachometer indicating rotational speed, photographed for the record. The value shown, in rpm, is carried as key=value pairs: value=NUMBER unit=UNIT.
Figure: value=7200 unit=rpm
